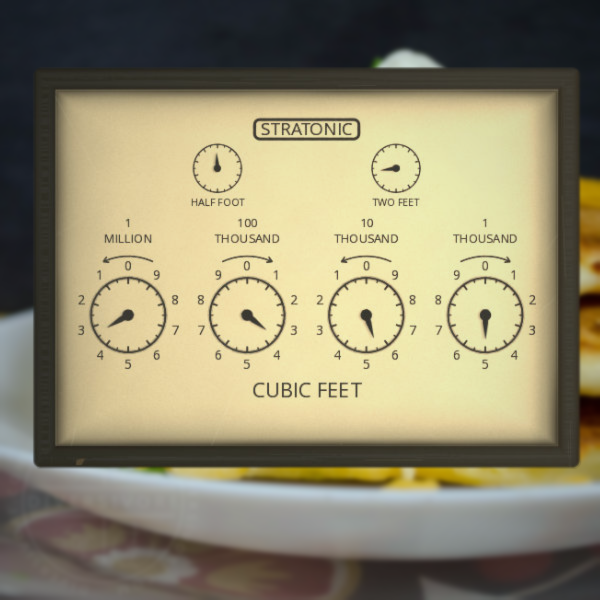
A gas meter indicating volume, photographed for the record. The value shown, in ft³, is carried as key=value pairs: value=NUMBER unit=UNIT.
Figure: value=335500 unit=ft³
